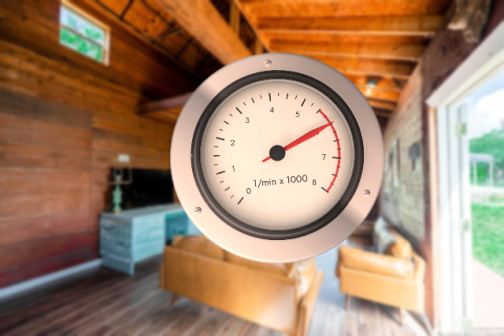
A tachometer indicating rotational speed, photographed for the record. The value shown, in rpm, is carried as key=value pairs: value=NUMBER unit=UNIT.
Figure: value=6000 unit=rpm
